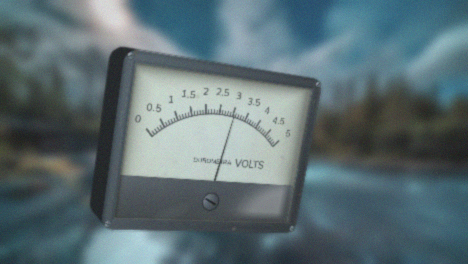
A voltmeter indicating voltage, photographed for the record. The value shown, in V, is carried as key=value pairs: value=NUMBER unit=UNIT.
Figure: value=3 unit=V
